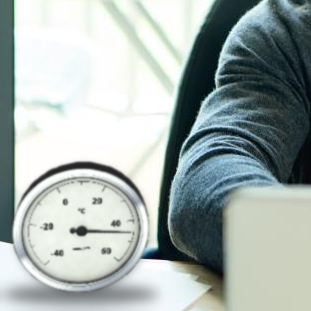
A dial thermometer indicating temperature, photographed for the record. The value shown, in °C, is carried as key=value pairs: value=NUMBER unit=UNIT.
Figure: value=45 unit=°C
